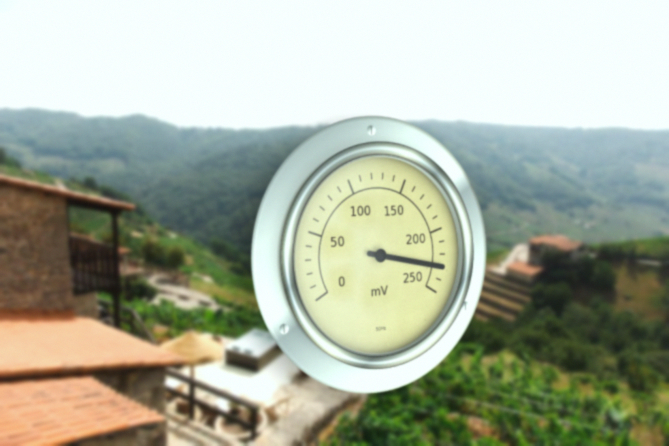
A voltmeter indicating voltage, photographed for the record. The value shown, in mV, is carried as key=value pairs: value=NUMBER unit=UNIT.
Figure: value=230 unit=mV
